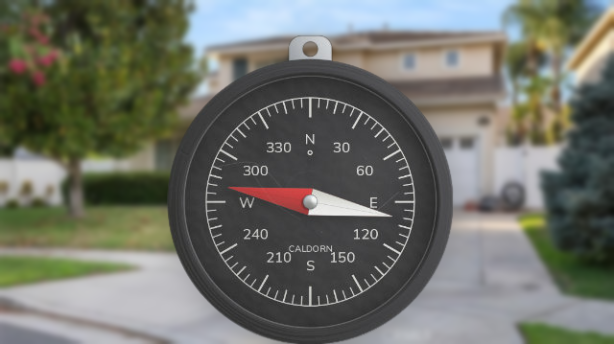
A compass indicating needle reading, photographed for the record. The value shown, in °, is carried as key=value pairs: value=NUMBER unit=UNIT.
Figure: value=280 unit=°
